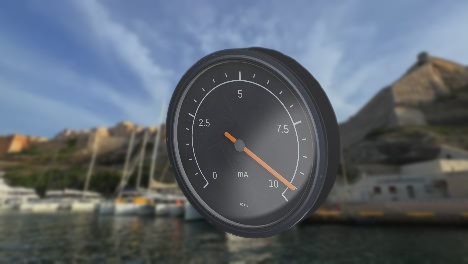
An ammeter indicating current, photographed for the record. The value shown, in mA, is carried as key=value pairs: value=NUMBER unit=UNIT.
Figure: value=9.5 unit=mA
